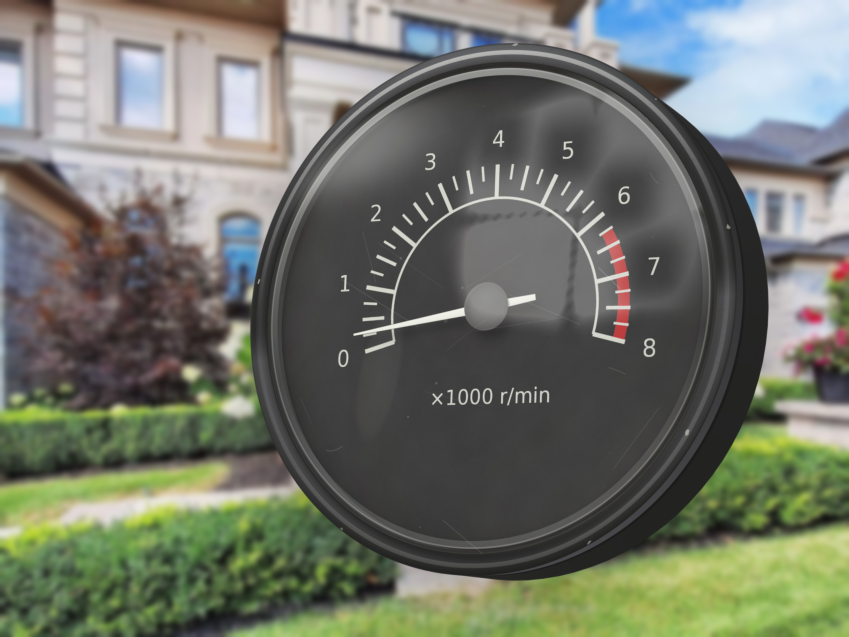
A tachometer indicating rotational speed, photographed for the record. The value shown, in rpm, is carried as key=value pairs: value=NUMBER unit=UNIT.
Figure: value=250 unit=rpm
